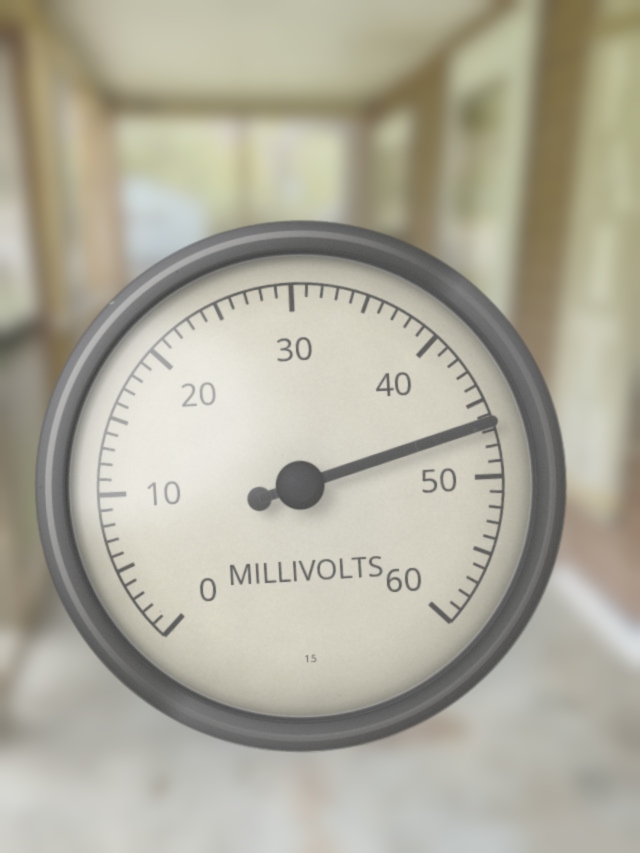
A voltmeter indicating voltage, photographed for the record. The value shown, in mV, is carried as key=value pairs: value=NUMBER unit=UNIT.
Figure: value=46.5 unit=mV
